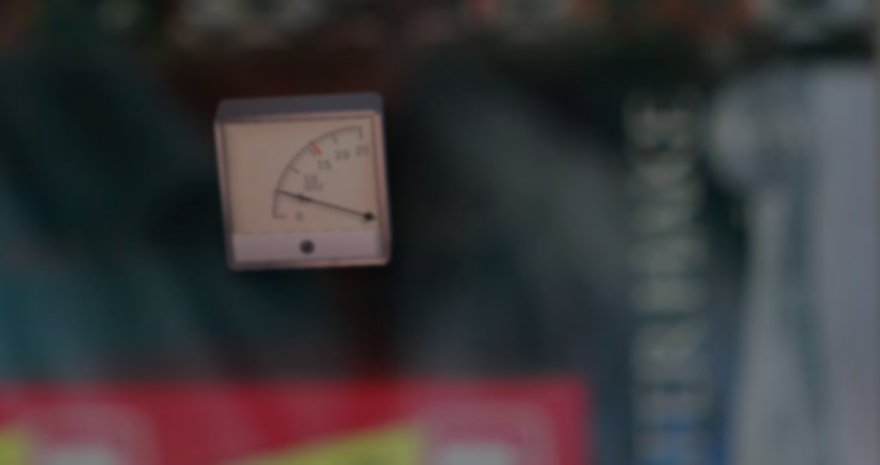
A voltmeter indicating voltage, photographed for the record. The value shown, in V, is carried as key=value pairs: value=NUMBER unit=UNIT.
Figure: value=5 unit=V
